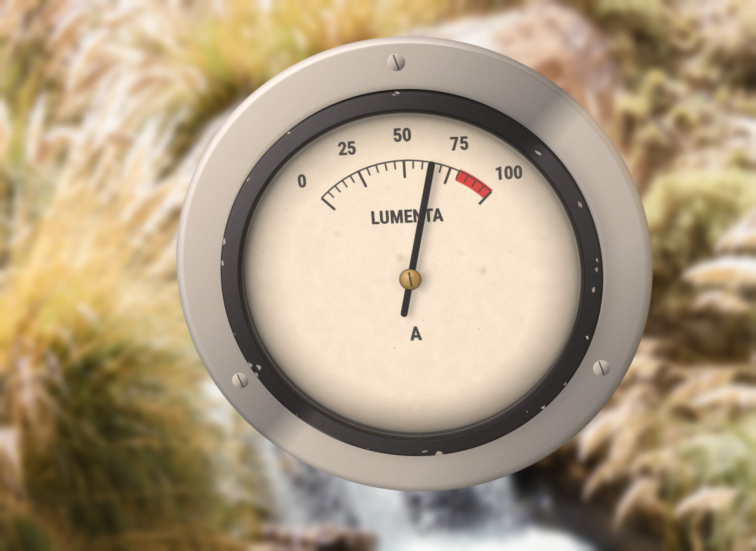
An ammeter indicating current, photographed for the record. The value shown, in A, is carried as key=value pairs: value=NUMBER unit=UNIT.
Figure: value=65 unit=A
